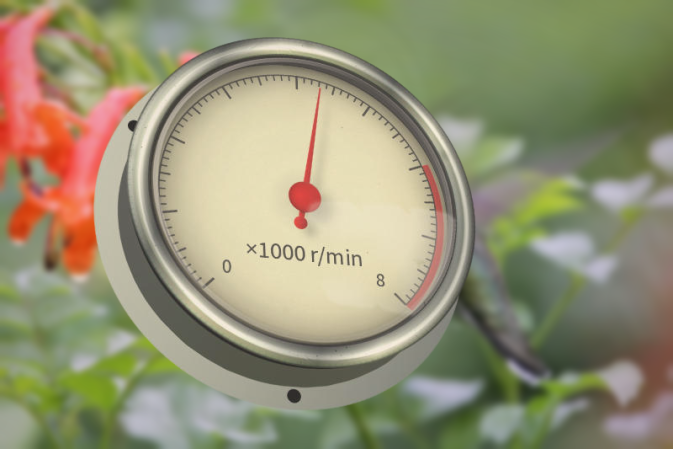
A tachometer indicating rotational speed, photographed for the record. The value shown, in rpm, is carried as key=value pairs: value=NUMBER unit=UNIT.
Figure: value=4300 unit=rpm
